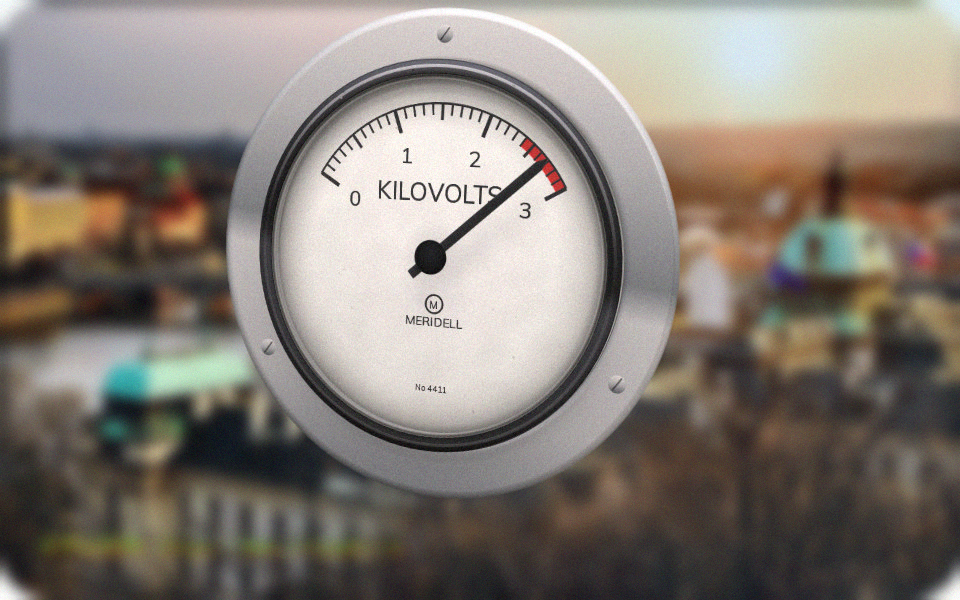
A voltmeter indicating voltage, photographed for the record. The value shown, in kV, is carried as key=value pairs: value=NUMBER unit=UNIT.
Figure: value=2.7 unit=kV
